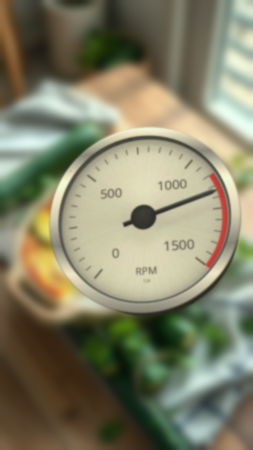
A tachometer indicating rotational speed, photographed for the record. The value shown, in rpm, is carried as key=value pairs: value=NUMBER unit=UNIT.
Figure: value=1175 unit=rpm
